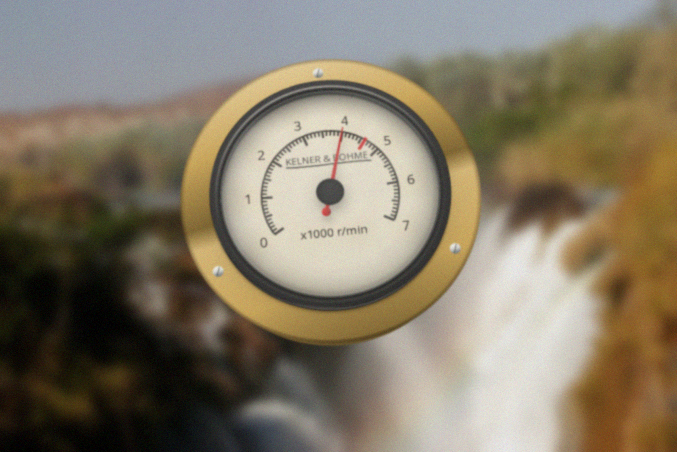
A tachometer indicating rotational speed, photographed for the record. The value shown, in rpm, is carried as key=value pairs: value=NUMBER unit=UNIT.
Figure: value=4000 unit=rpm
